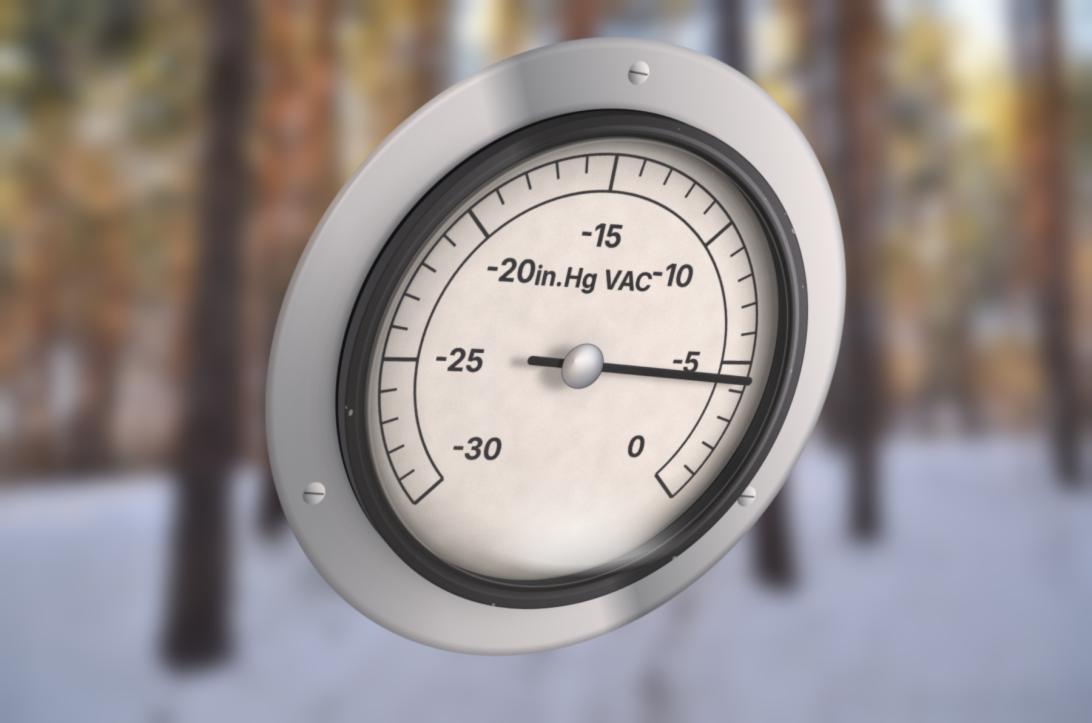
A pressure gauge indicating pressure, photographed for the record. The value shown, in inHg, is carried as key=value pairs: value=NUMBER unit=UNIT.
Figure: value=-4.5 unit=inHg
